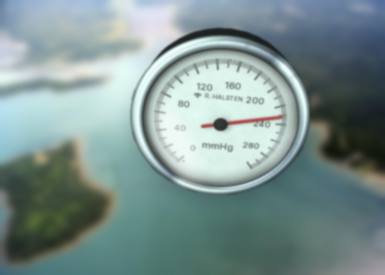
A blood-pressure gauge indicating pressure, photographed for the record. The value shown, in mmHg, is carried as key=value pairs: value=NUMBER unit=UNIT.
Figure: value=230 unit=mmHg
